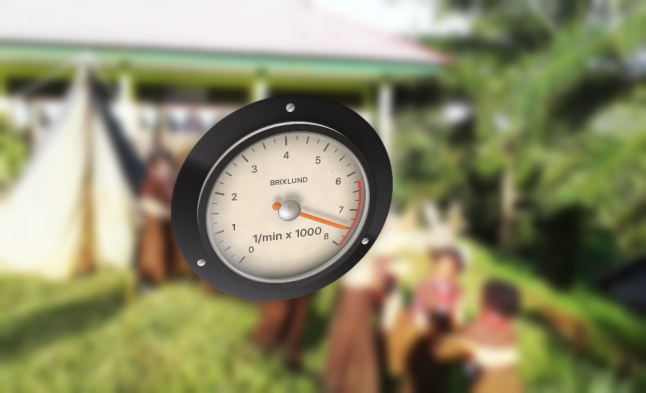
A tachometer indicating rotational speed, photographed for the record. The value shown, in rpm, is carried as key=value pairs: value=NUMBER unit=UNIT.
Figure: value=7500 unit=rpm
